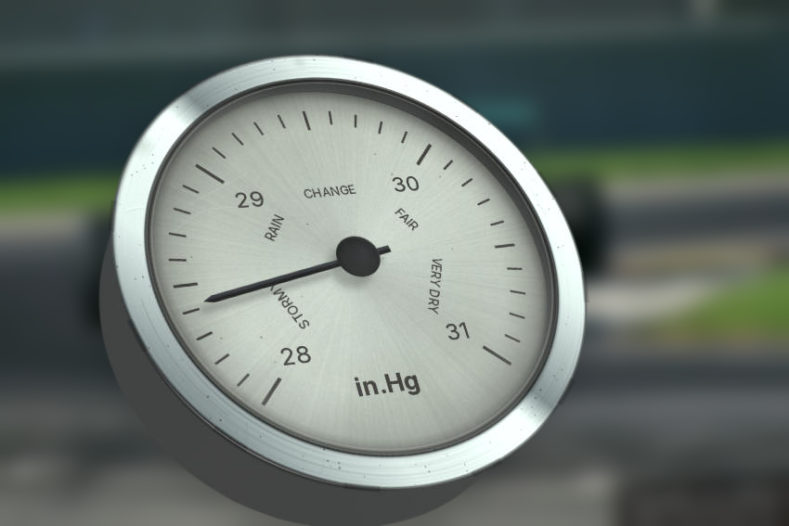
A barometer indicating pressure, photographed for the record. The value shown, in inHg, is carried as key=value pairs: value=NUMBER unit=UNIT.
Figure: value=28.4 unit=inHg
